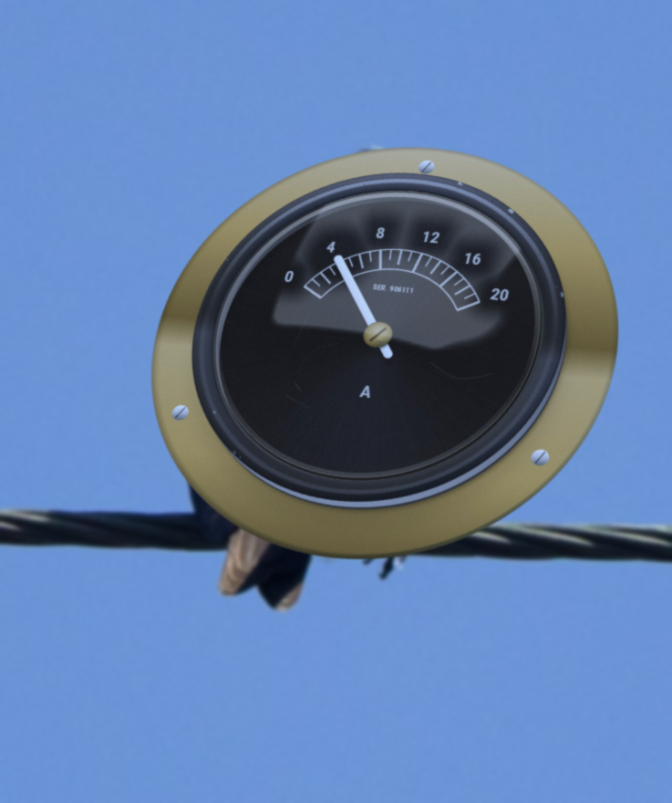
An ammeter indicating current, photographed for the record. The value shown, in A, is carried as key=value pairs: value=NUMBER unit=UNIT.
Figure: value=4 unit=A
